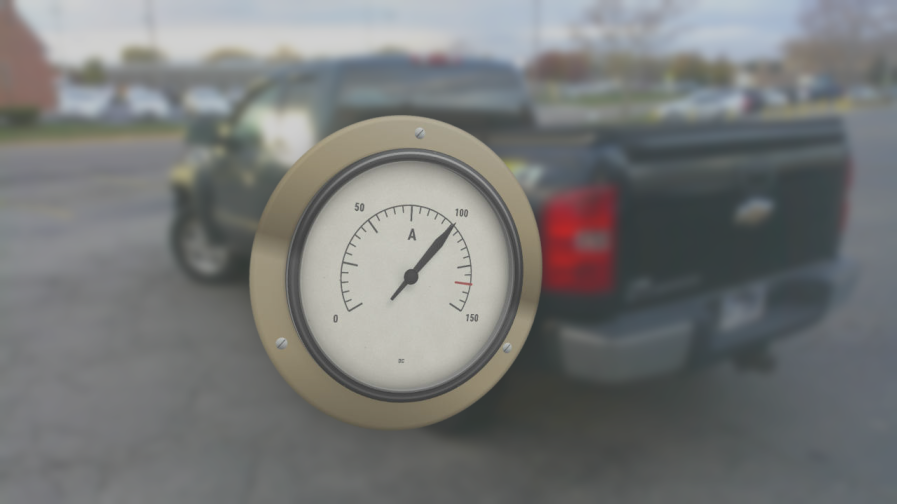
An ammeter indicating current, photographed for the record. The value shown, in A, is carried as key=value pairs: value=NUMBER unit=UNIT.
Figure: value=100 unit=A
